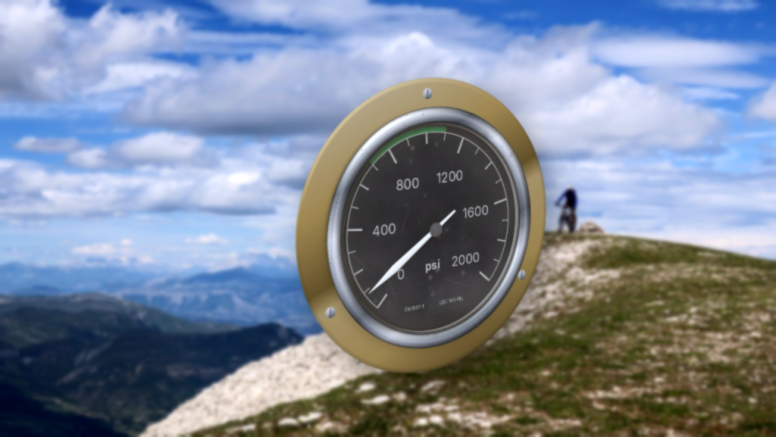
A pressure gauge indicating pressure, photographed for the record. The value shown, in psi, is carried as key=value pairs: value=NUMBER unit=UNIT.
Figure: value=100 unit=psi
